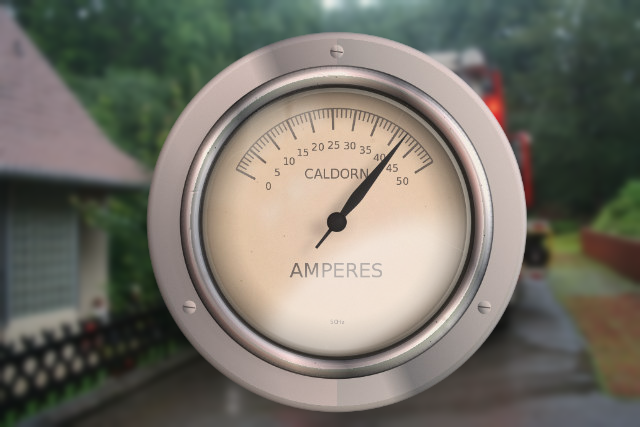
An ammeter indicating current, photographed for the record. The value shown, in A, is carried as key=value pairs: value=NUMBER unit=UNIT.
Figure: value=42 unit=A
